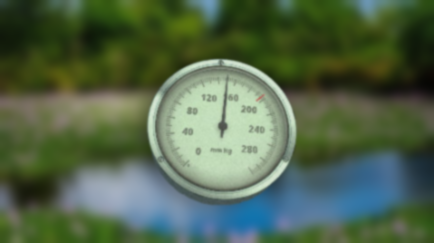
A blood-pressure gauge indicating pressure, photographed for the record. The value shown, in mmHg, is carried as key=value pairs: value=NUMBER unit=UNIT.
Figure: value=150 unit=mmHg
